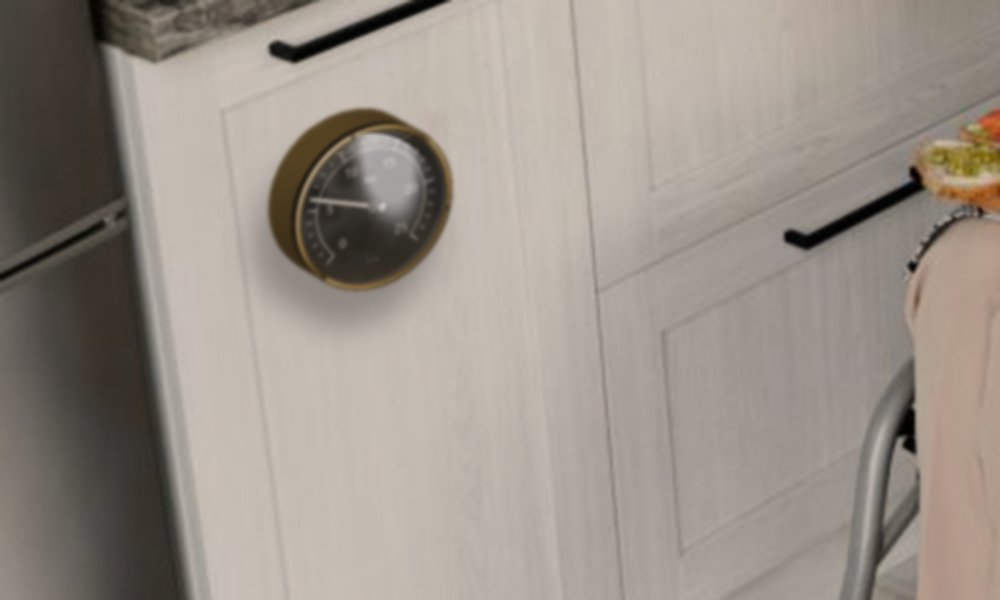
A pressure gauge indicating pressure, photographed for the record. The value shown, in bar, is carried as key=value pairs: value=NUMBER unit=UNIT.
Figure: value=6 unit=bar
